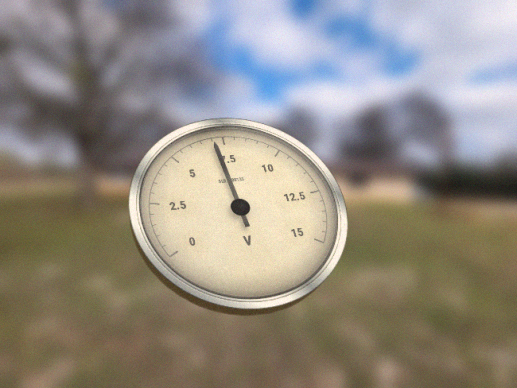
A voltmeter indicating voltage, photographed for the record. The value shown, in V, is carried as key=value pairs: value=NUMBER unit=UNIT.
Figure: value=7 unit=V
